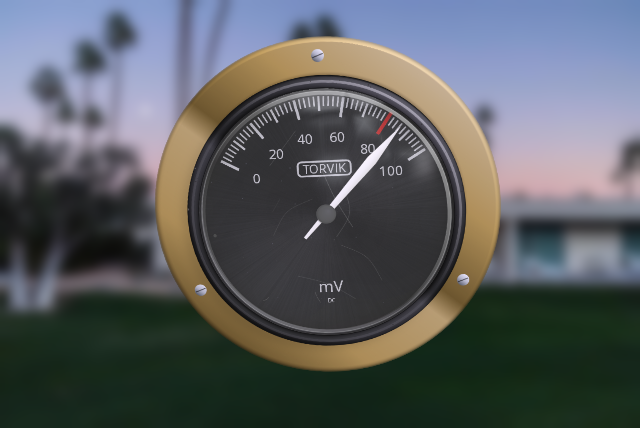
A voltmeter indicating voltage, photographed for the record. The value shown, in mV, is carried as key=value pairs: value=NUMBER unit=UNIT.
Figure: value=86 unit=mV
